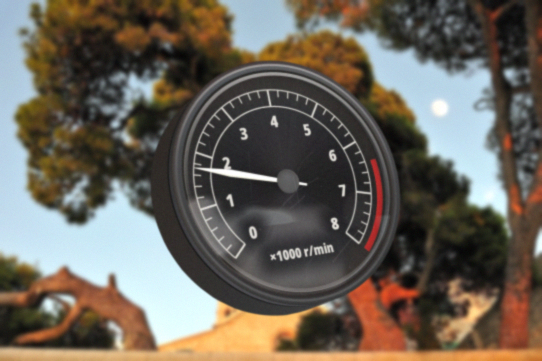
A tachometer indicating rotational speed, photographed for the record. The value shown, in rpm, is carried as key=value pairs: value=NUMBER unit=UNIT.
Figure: value=1700 unit=rpm
